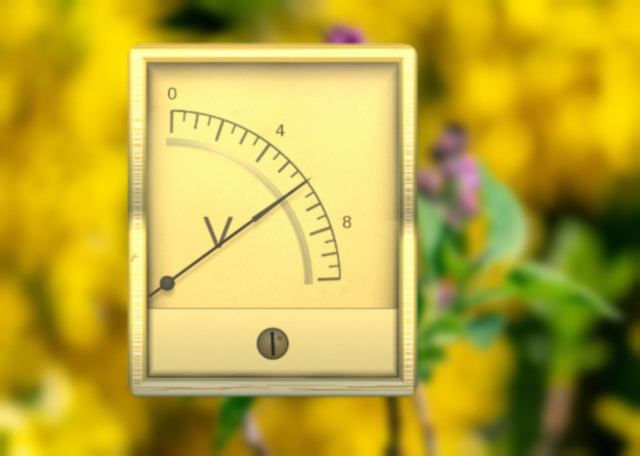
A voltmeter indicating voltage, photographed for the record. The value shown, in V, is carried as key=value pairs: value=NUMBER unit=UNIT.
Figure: value=6 unit=V
